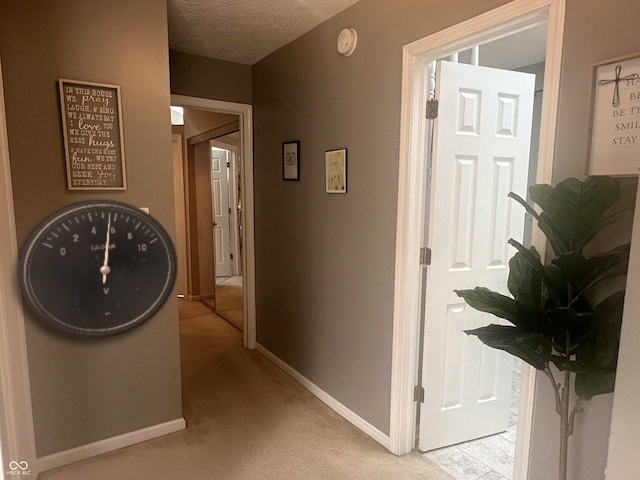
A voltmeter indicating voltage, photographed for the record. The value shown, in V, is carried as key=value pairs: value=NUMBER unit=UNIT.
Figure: value=5.5 unit=V
